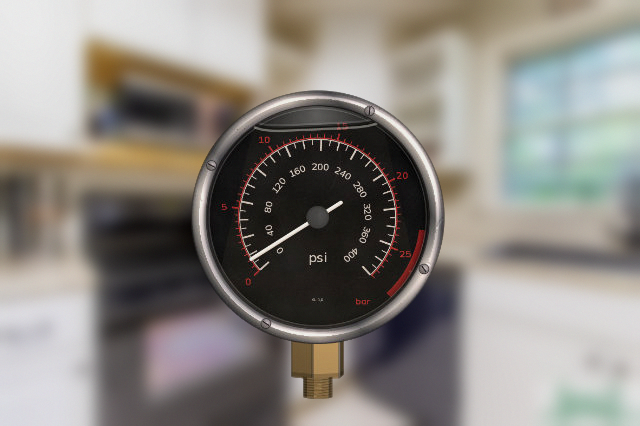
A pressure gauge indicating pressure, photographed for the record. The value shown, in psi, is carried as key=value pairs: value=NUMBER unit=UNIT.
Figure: value=15 unit=psi
